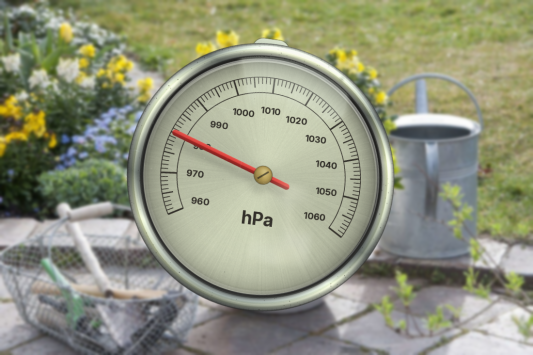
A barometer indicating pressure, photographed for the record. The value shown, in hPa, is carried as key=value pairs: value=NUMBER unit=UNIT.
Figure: value=980 unit=hPa
